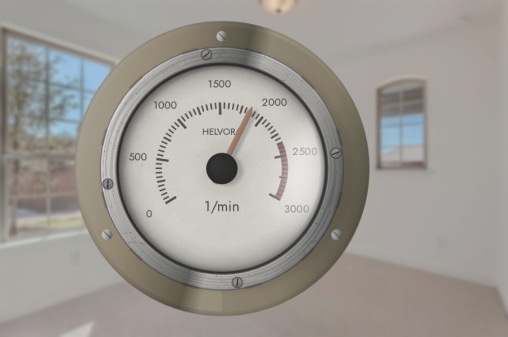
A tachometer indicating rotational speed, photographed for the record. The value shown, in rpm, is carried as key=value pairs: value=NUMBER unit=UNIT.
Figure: value=1850 unit=rpm
